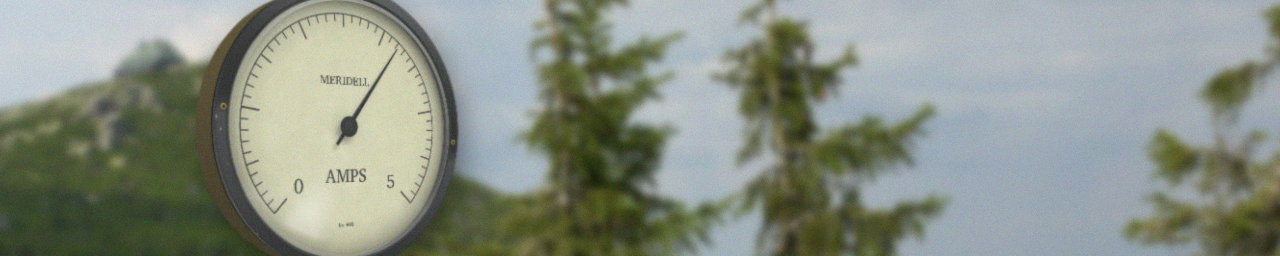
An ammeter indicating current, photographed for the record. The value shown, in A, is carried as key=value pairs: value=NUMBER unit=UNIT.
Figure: value=3.2 unit=A
